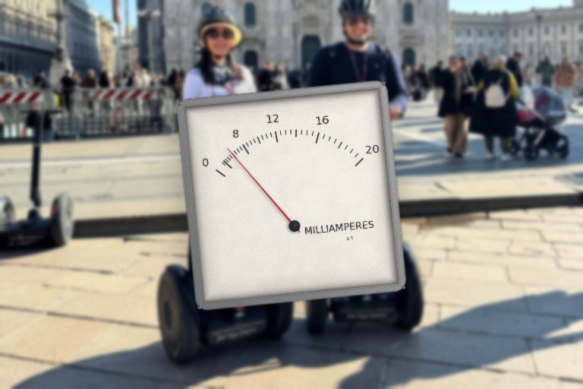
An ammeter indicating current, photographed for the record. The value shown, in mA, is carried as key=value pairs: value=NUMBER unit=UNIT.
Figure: value=6 unit=mA
